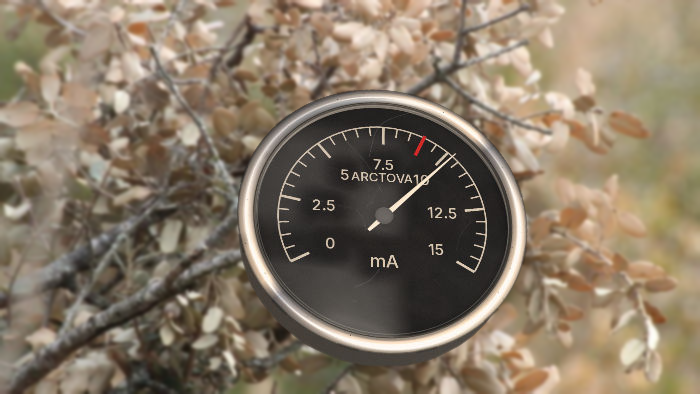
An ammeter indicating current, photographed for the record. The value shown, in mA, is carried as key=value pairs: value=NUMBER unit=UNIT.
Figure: value=10.25 unit=mA
